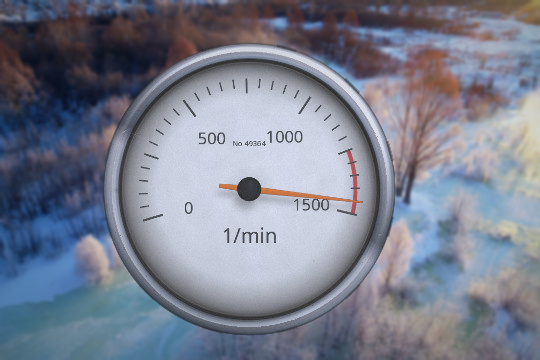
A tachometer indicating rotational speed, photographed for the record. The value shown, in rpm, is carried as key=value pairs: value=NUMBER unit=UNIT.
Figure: value=1450 unit=rpm
